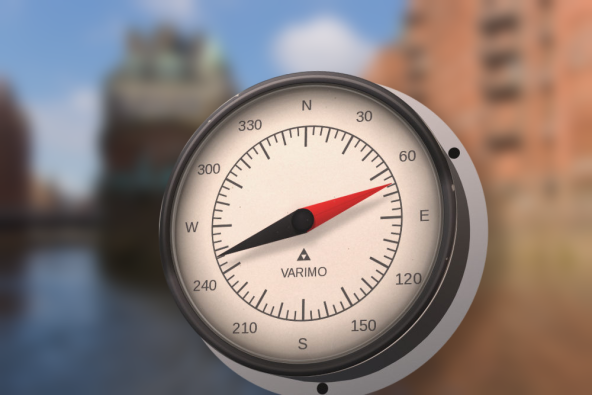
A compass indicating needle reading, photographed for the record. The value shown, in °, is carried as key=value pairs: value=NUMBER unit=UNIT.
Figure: value=70 unit=°
